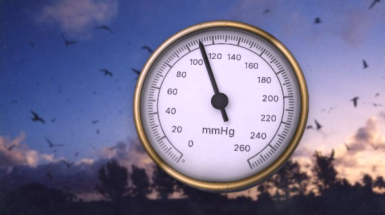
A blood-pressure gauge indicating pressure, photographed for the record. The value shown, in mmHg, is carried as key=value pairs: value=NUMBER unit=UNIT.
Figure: value=110 unit=mmHg
